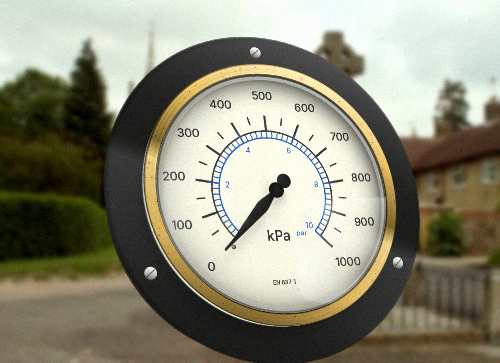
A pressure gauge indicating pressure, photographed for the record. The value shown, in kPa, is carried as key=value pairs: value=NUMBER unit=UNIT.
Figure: value=0 unit=kPa
